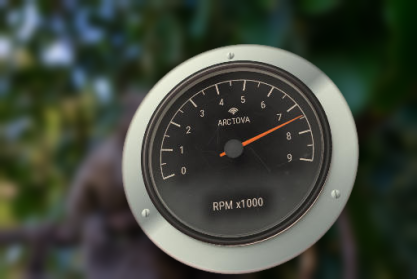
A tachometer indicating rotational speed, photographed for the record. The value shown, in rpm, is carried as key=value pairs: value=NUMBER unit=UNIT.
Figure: value=7500 unit=rpm
